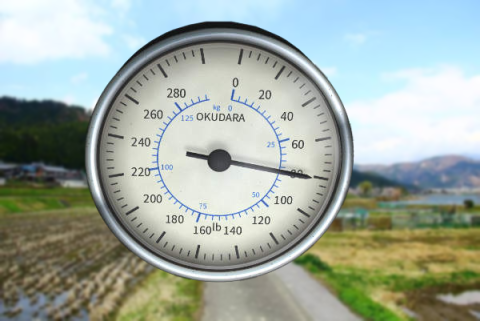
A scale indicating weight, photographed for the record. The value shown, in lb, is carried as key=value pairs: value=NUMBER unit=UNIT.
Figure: value=80 unit=lb
